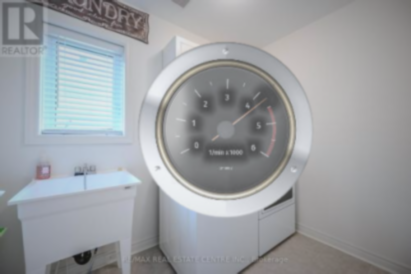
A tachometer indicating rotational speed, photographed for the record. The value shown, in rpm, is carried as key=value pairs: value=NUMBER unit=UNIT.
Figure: value=4250 unit=rpm
